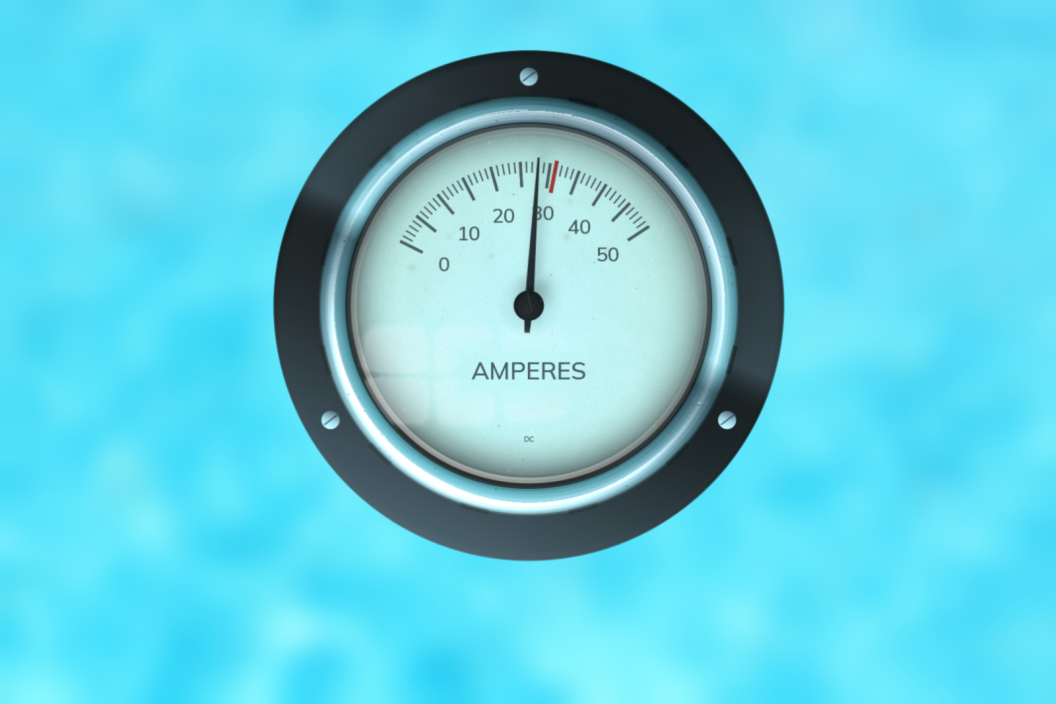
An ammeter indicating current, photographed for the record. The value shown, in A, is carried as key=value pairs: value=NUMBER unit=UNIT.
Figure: value=28 unit=A
